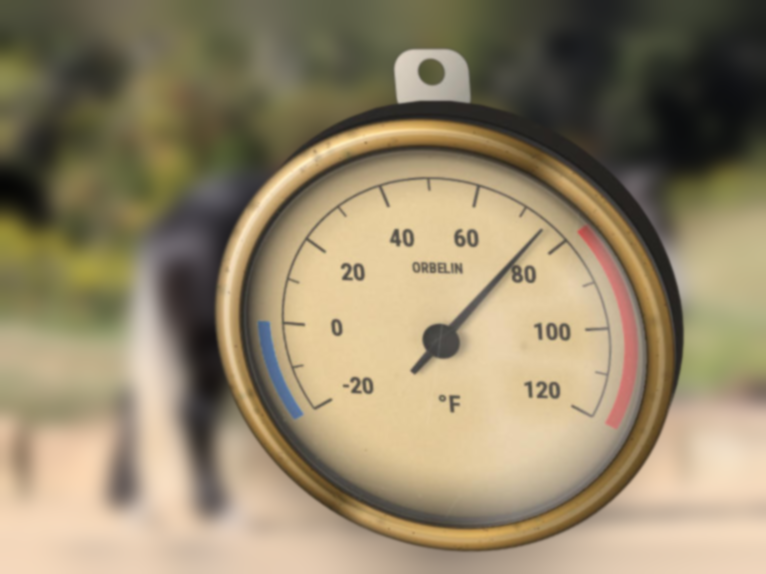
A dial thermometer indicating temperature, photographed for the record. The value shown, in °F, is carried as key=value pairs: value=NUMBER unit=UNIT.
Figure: value=75 unit=°F
